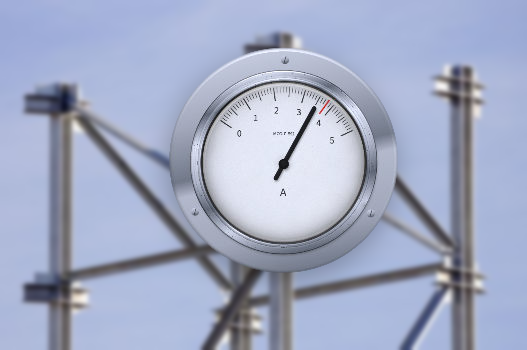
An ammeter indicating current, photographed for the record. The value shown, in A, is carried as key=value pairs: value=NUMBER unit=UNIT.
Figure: value=3.5 unit=A
